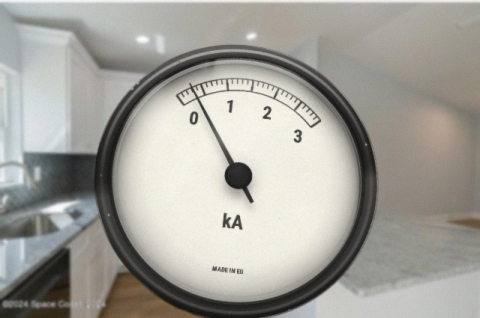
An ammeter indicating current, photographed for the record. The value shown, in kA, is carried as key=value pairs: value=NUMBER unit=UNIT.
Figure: value=0.3 unit=kA
